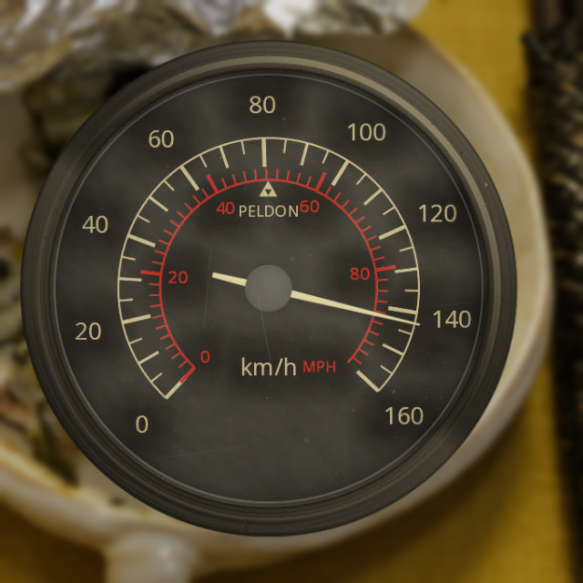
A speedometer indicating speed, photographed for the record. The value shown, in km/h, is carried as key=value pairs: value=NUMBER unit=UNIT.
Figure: value=142.5 unit=km/h
